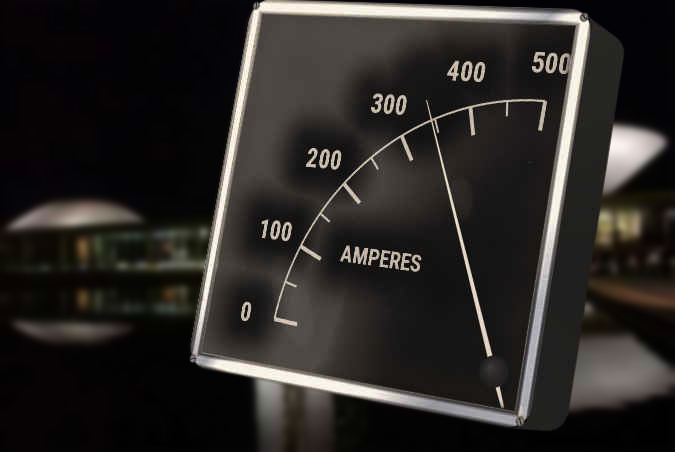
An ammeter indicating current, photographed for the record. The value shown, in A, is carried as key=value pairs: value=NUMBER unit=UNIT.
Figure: value=350 unit=A
